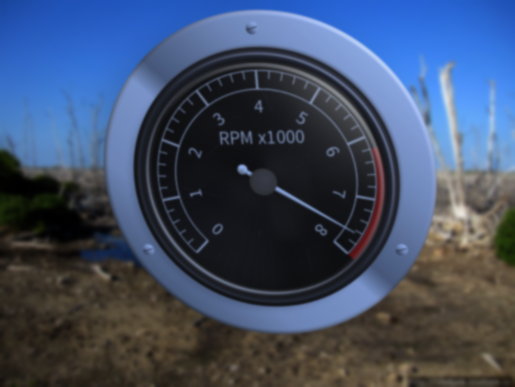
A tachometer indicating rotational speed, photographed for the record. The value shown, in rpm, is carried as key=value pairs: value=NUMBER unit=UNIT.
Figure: value=7600 unit=rpm
